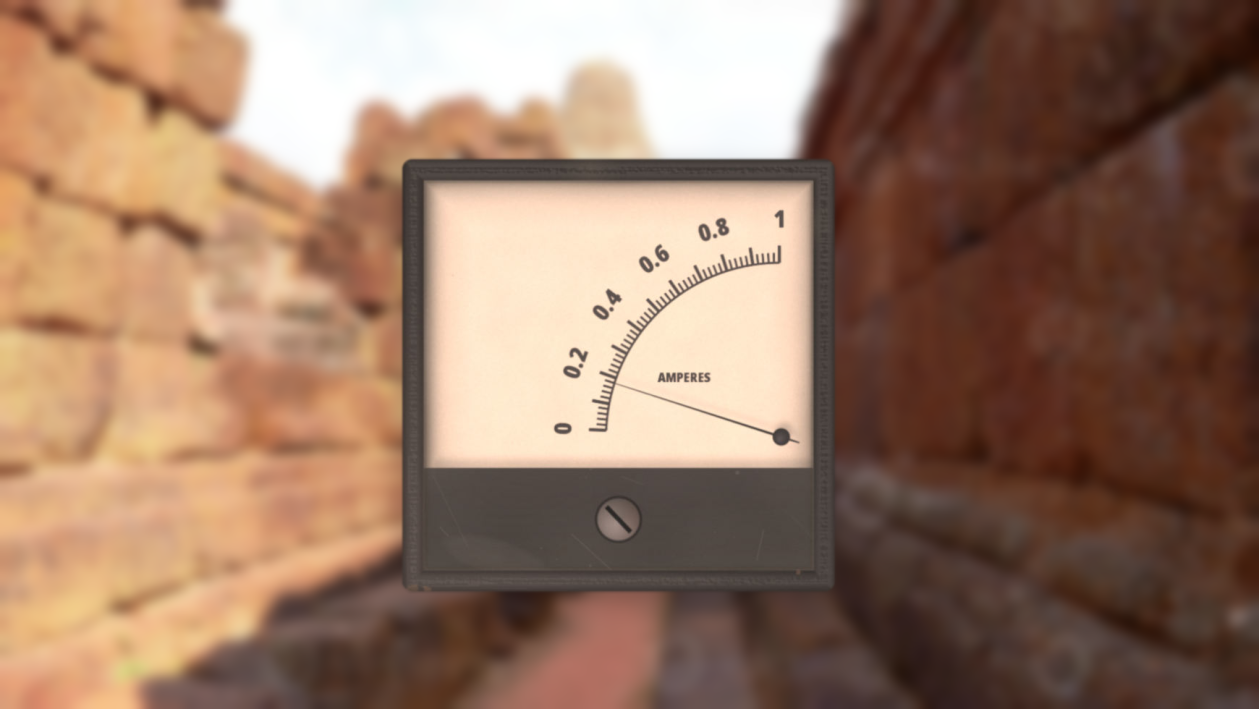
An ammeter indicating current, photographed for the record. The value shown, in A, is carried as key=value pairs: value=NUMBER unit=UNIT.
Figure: value=0.18 unit=A
